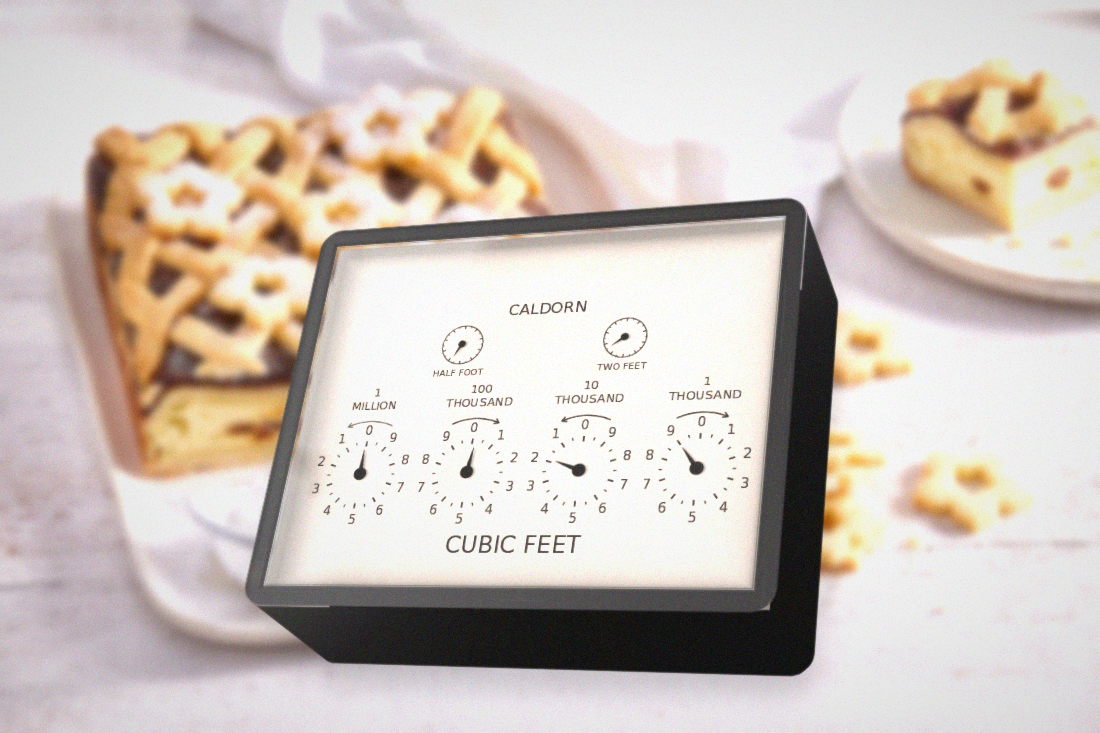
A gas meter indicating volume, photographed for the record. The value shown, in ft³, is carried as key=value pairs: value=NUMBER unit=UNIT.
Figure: value=1900 unit=ft³
